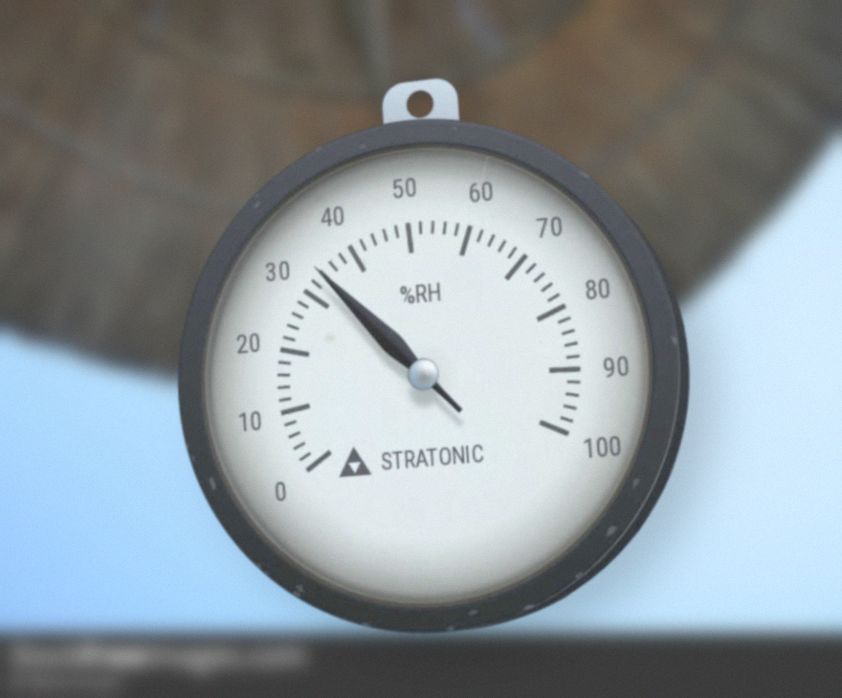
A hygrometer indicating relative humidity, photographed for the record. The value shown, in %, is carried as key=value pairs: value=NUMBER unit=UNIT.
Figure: value=34 unit=%
